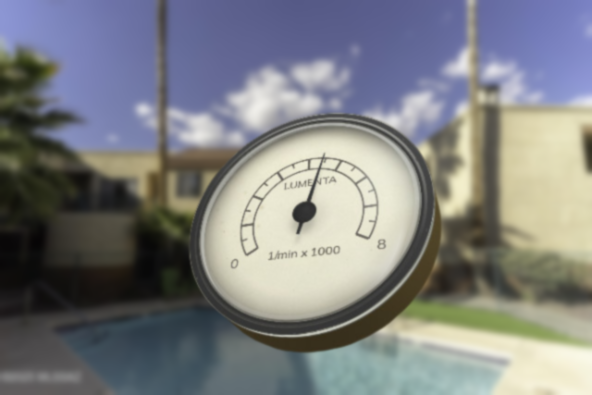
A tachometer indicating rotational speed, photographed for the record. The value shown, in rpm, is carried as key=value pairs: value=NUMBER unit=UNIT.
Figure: value=4500 unit=rpm
